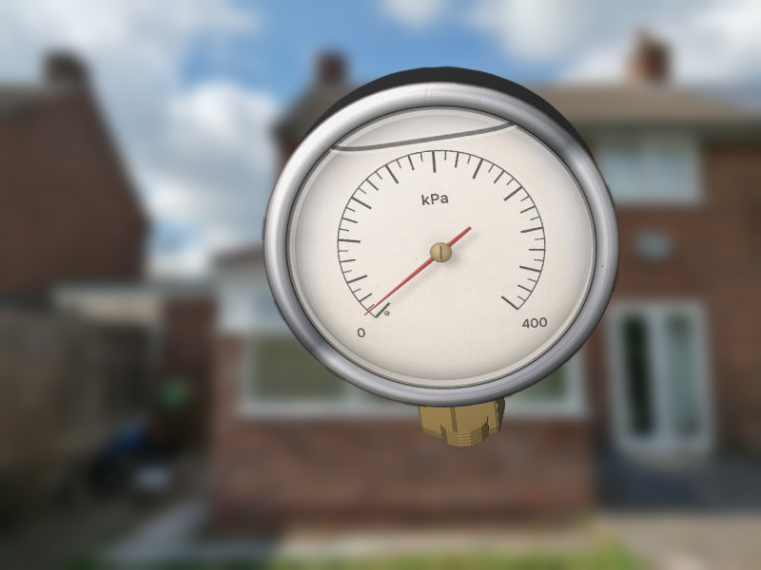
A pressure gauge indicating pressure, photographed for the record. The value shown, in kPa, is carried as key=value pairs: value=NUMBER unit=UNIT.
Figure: value=10 unit=kPa
